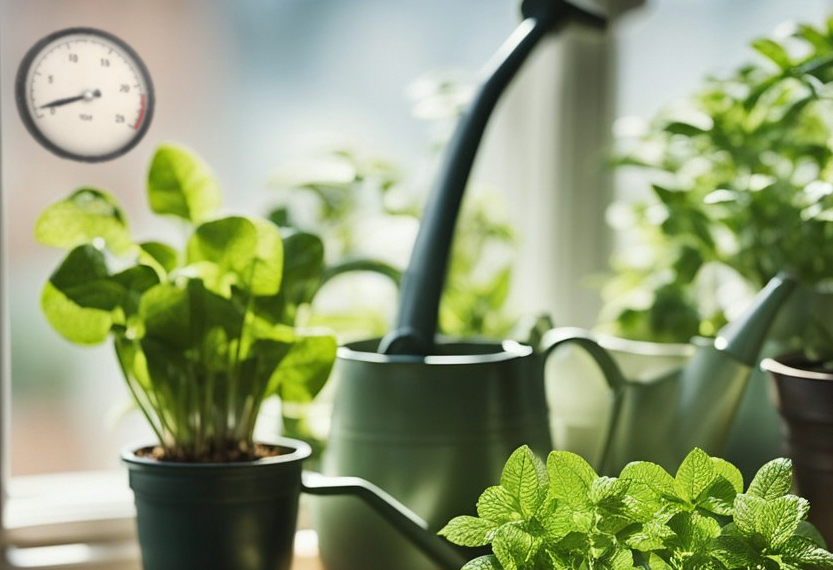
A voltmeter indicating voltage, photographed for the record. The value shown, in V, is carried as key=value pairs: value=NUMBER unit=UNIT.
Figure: value=1 unit=V
